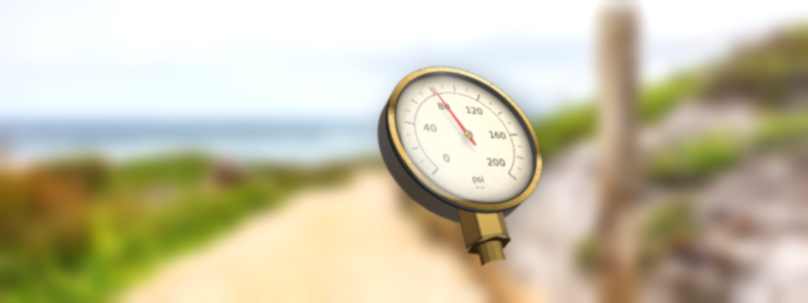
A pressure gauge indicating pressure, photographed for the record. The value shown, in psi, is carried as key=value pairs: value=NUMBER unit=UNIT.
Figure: value=80 unit=psi
